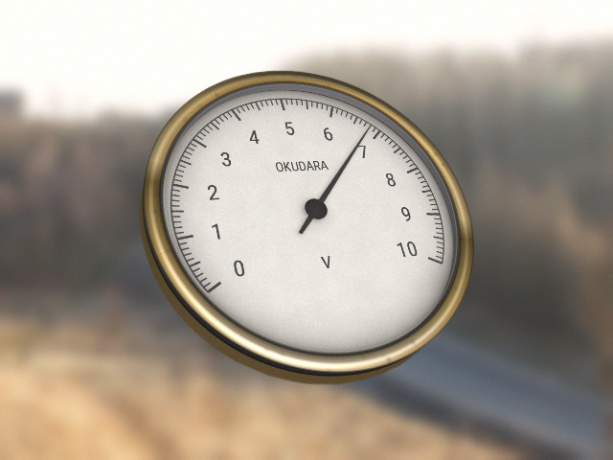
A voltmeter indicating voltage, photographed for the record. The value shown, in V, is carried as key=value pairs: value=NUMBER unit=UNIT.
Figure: value=6.8 unit=V
